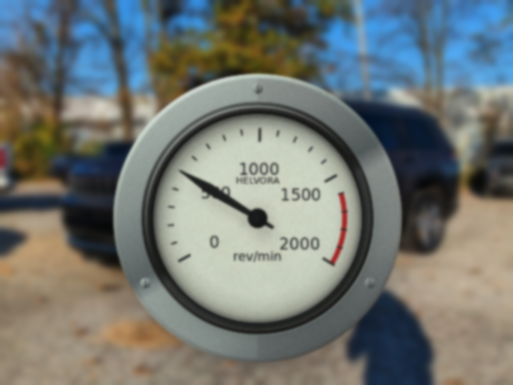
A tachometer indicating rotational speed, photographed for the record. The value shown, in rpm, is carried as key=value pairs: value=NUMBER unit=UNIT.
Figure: value=500 unit=rpm
